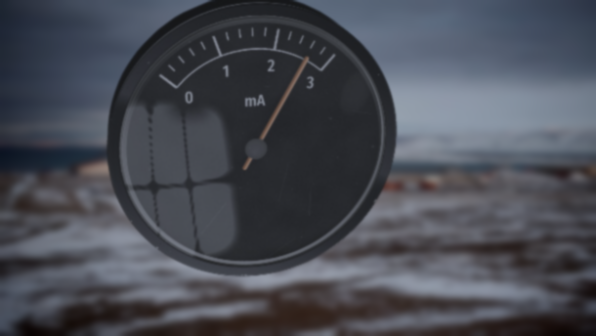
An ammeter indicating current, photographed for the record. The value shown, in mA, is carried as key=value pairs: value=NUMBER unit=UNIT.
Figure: value=2.6 unit=mA
